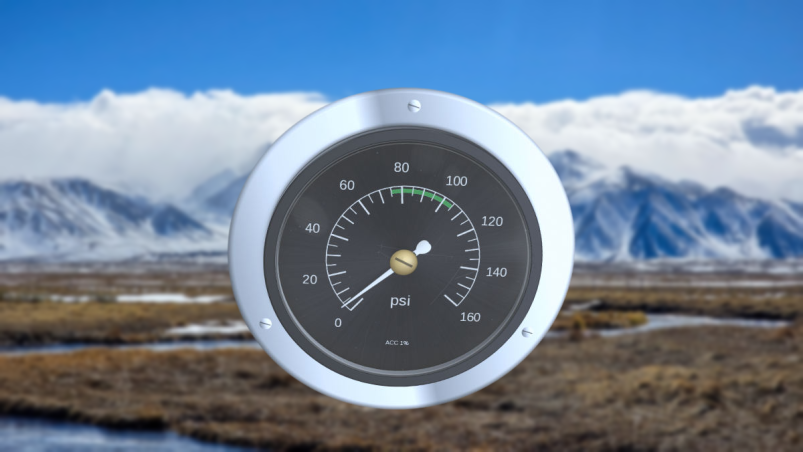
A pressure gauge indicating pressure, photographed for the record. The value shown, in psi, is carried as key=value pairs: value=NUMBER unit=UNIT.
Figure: value=5 unit=psi
